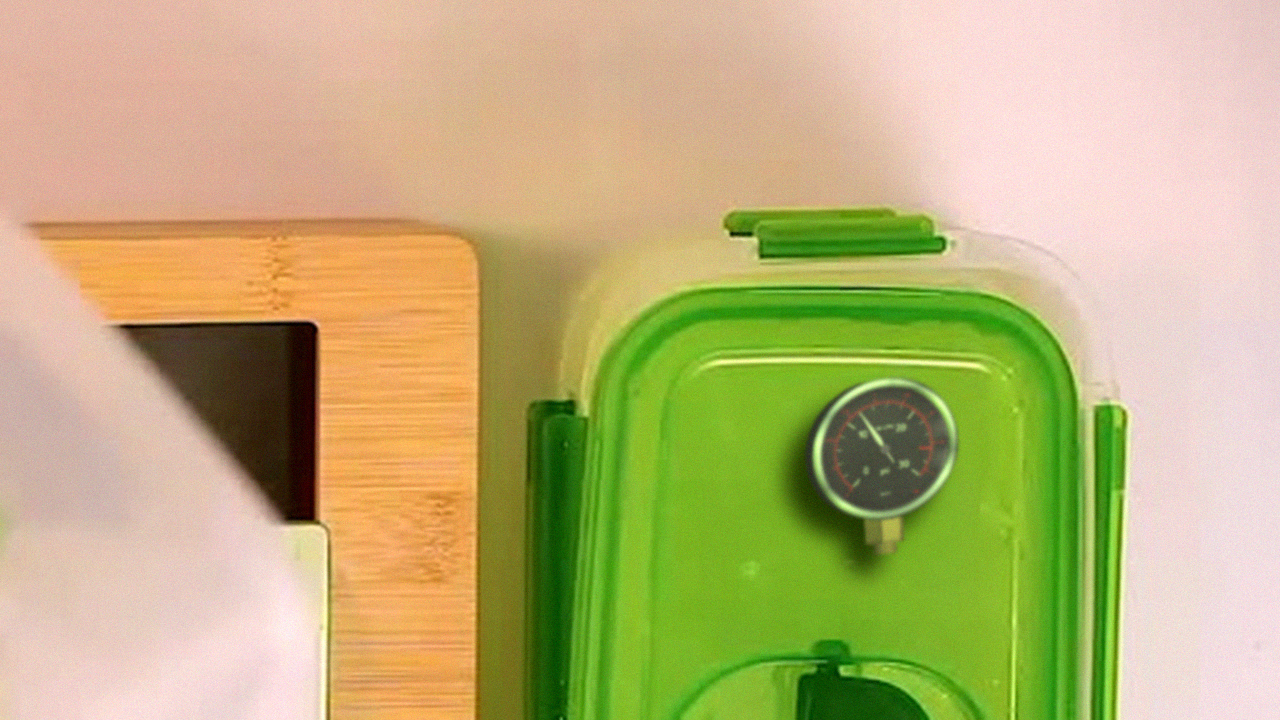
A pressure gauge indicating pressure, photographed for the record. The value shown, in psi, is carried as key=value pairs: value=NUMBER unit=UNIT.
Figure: value=12 unit=psi
